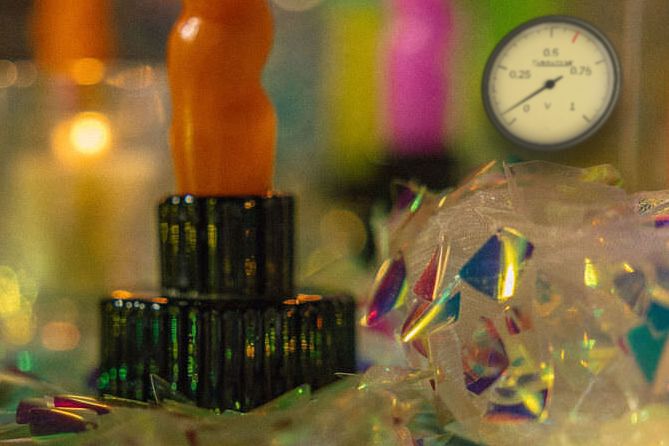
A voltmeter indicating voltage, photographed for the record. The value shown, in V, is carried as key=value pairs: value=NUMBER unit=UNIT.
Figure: value=0.05 unit=V
